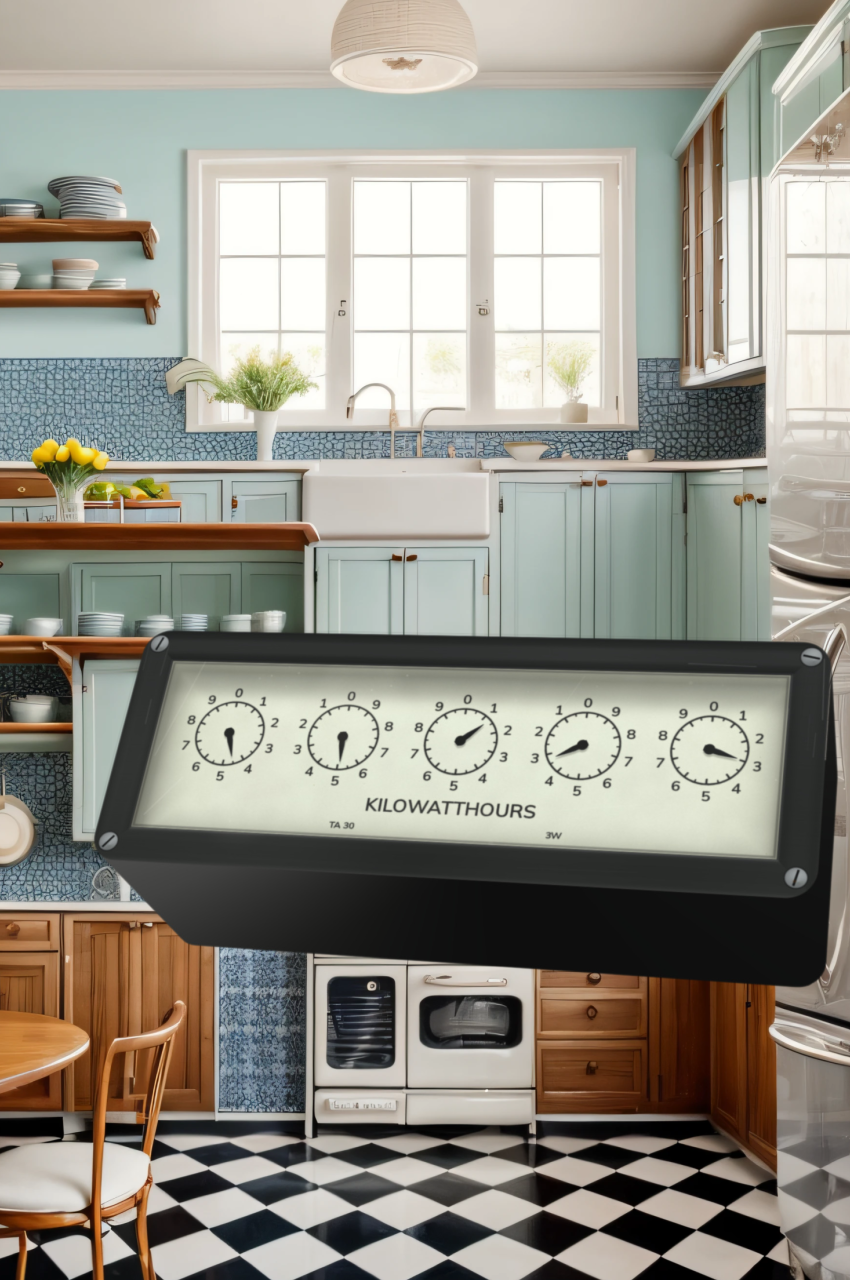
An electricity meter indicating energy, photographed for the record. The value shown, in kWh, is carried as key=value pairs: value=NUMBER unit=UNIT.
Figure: value=45133 unit=kWh
